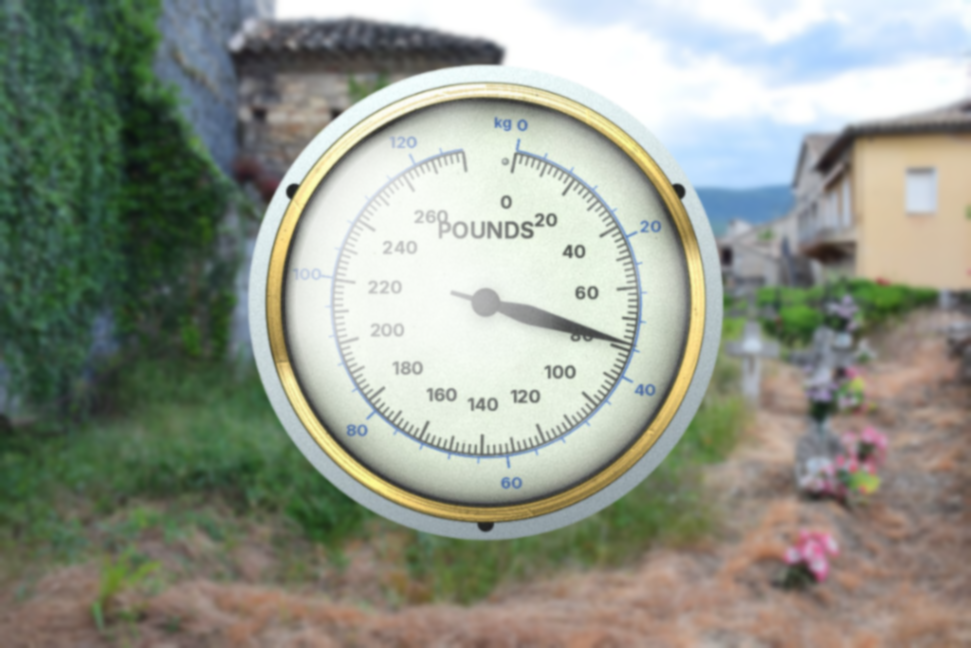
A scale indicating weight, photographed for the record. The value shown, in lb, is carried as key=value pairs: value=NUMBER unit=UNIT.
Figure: value=78 unit=lb
